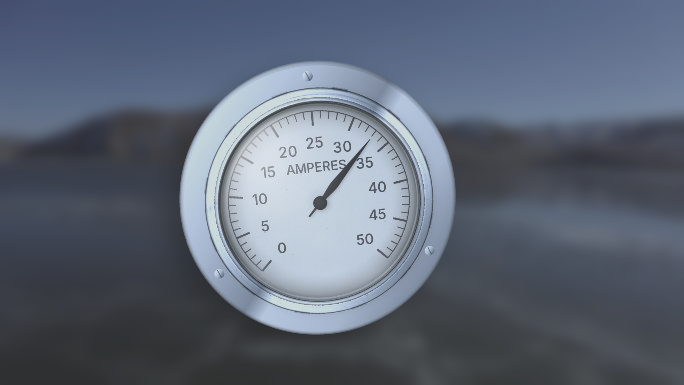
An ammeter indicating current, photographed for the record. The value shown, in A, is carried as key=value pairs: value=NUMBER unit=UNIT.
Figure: value=33 unit=A
